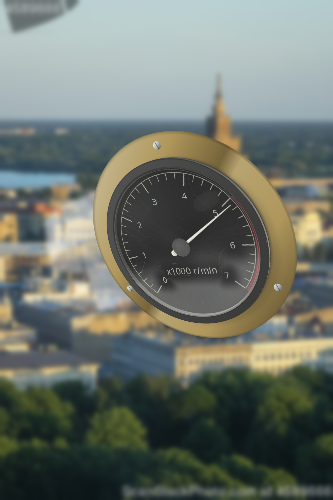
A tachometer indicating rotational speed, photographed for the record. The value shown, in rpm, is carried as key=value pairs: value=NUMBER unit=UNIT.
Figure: value=5100 unit=rpm
